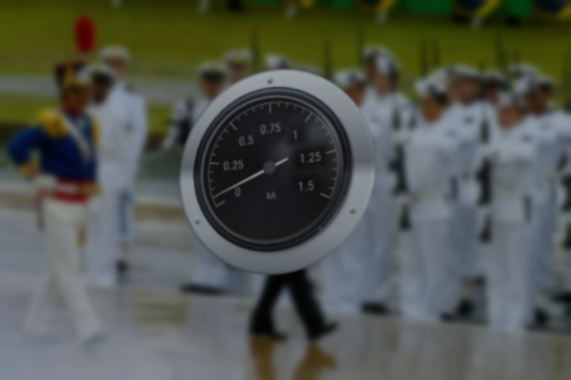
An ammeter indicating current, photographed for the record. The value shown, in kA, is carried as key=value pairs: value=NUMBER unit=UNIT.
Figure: value=0.05 unit=kA
